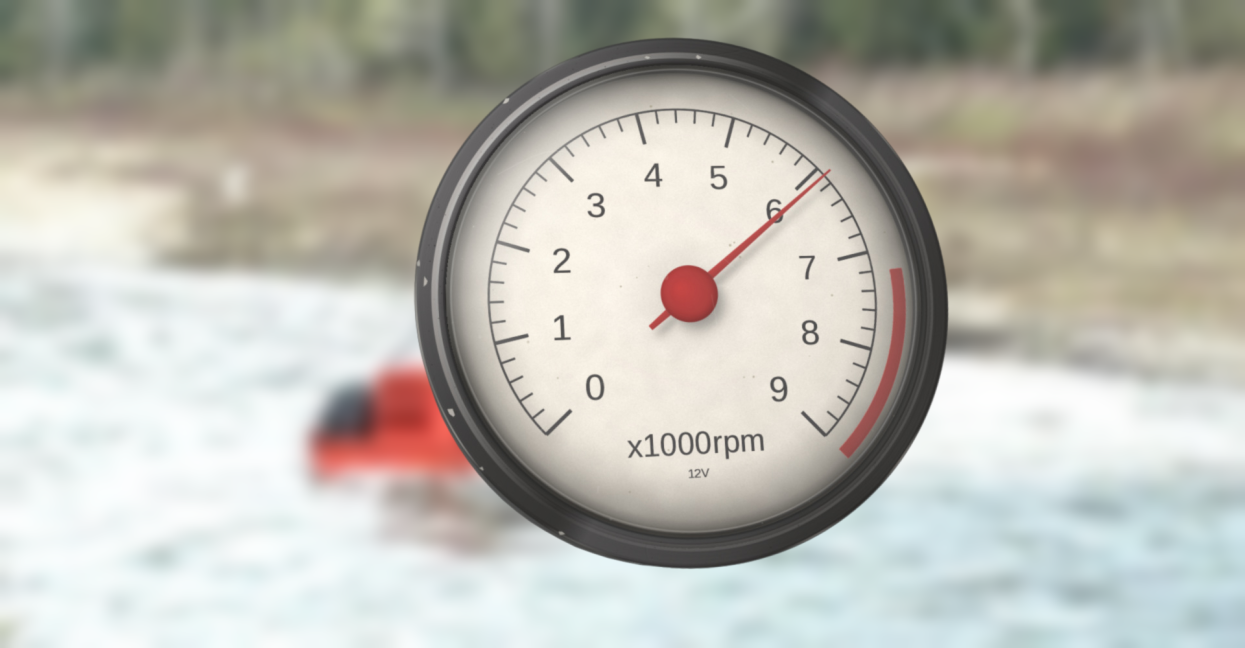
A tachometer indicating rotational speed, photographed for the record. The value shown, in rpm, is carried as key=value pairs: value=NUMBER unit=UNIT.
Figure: value=6100 unit=rpm
